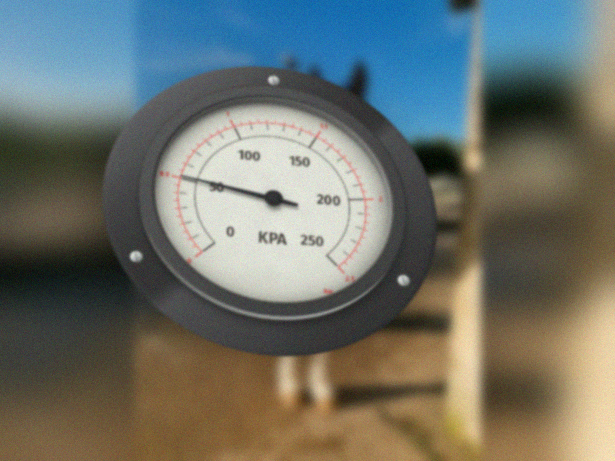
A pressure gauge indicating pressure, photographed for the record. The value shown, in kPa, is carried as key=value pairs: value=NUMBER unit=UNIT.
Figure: value=50 unit=kPa
